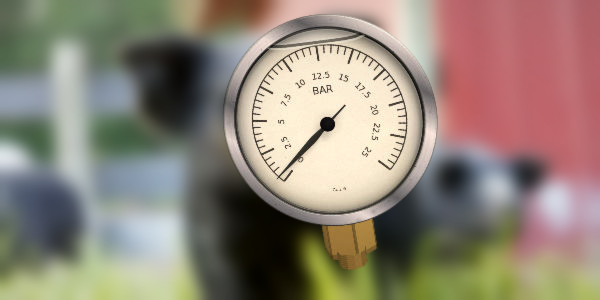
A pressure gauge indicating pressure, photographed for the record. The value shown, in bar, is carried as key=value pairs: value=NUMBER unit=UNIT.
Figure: value=0.5 unit=bar
